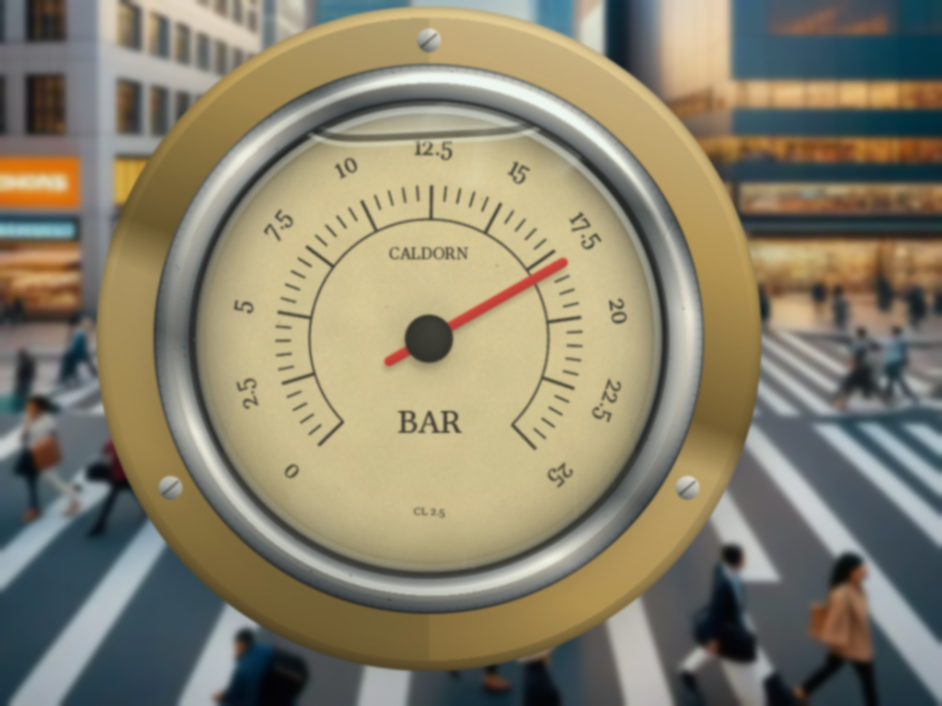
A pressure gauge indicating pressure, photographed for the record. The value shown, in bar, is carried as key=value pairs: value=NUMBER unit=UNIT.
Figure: value=18 unit=bar
